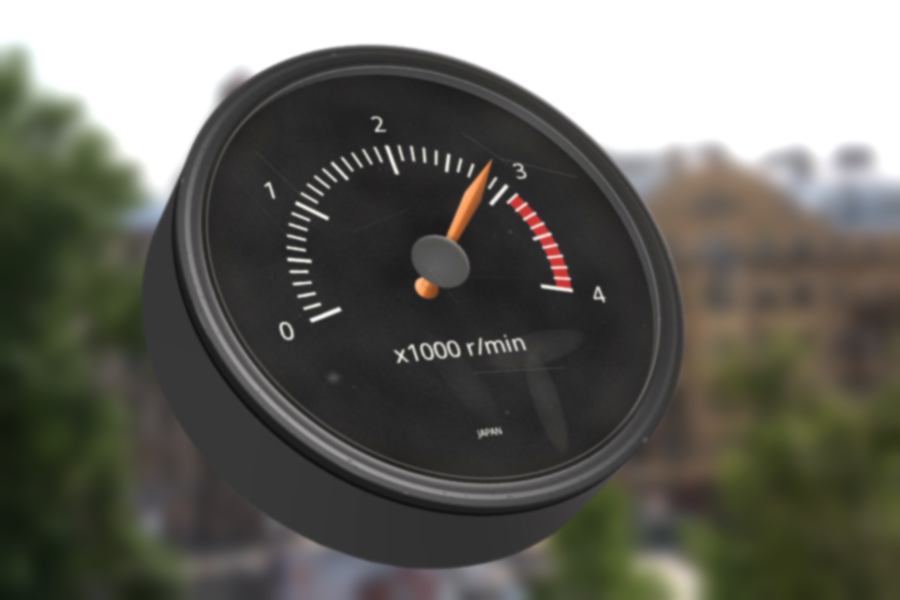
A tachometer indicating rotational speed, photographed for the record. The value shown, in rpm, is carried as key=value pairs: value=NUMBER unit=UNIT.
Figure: value=2800 unit=rpm
